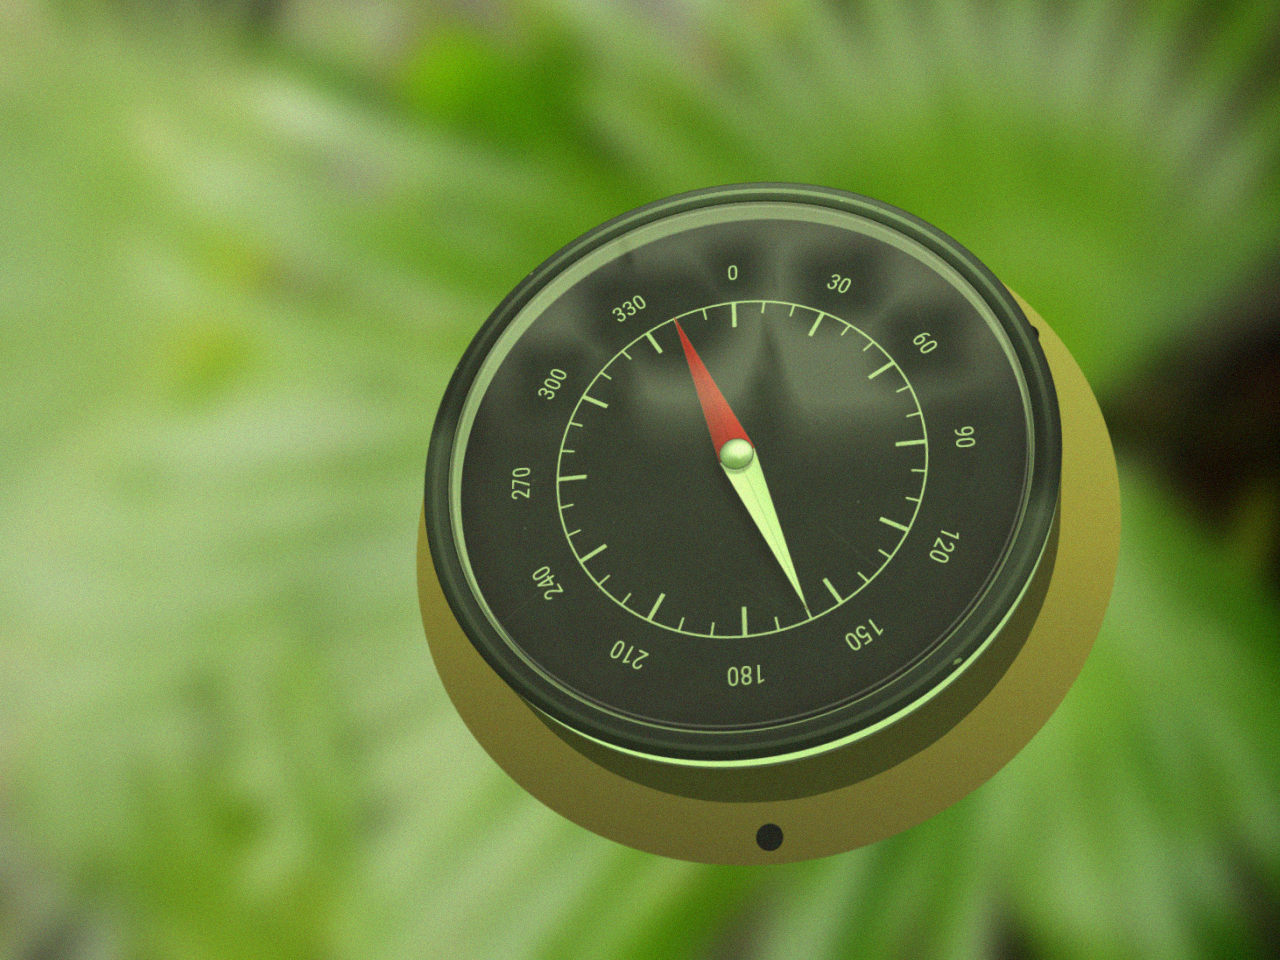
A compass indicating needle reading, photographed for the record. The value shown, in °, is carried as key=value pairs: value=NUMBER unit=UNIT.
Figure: value=340 unit=°
